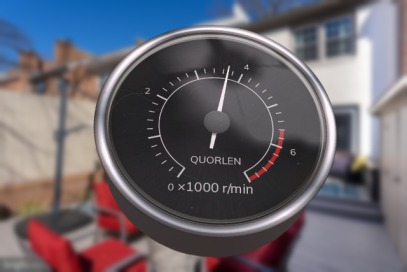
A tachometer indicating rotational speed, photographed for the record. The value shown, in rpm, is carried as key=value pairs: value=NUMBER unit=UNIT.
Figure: value=3700 unit=rpm
